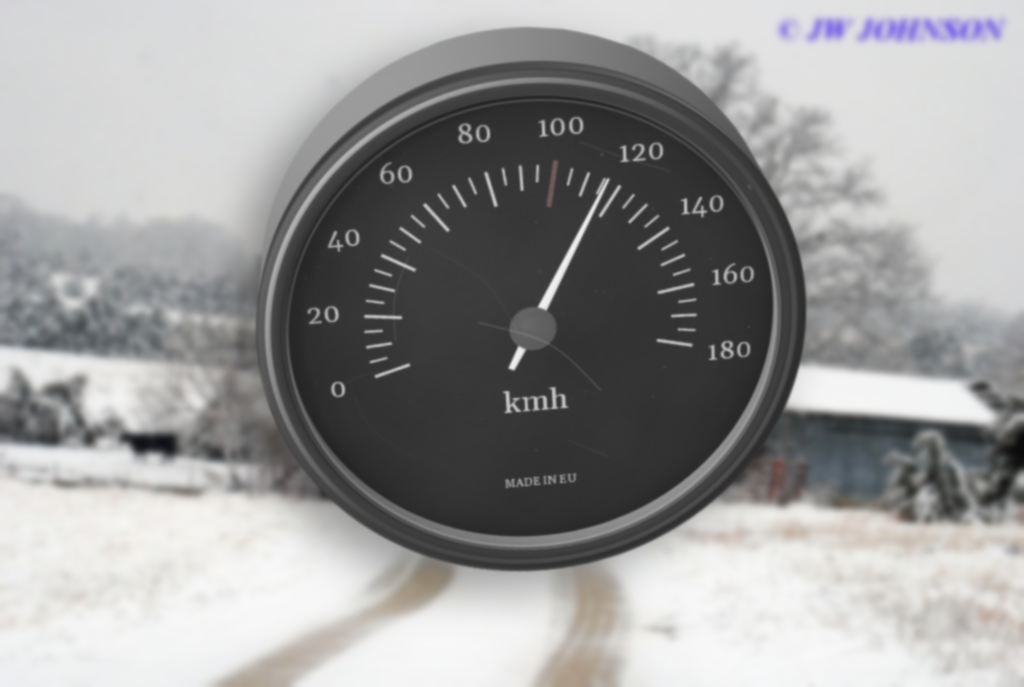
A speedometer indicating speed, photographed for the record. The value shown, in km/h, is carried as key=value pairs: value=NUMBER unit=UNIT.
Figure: value=115 unit=km/h
